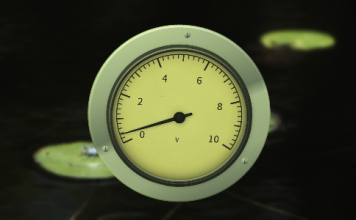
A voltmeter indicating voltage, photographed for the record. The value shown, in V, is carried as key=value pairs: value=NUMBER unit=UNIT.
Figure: value=0.4 unit=V
